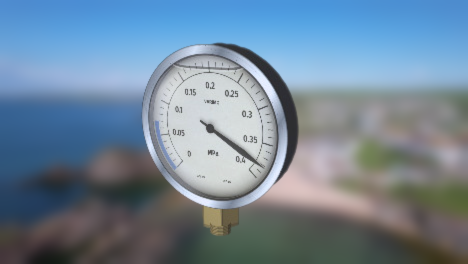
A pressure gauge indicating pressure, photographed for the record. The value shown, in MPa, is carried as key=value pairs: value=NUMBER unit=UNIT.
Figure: value=0.38 unit=MPa
